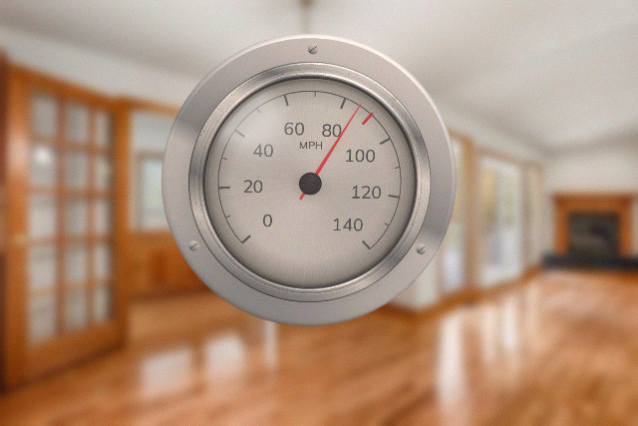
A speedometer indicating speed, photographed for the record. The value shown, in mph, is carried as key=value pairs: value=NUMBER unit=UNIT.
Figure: value=85 unit=mph
